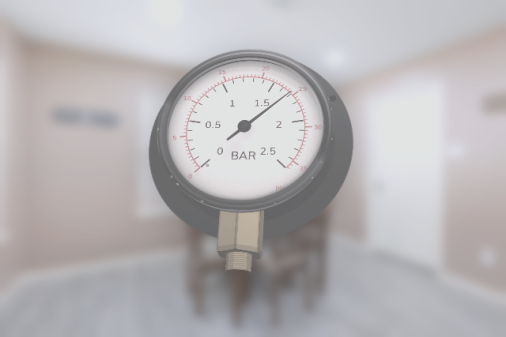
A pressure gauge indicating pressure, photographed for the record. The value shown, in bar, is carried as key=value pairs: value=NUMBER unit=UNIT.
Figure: value=1.7 unit=bar
